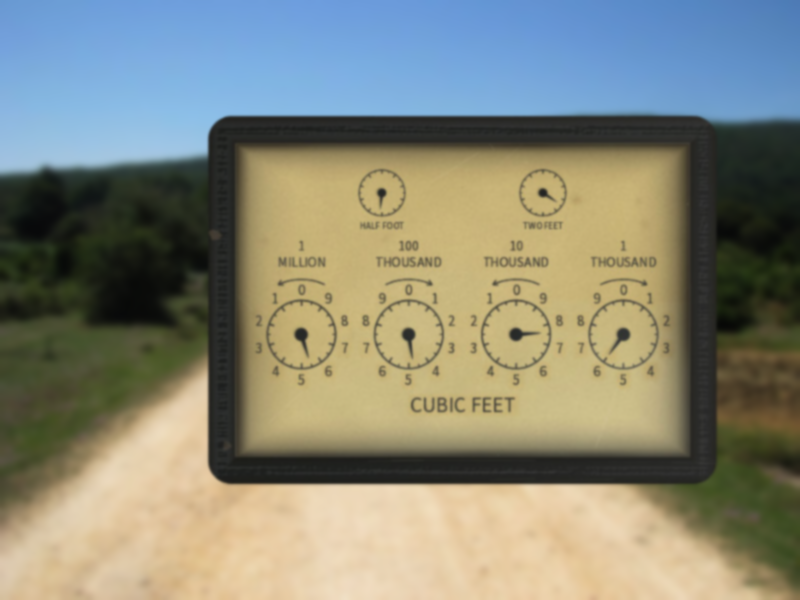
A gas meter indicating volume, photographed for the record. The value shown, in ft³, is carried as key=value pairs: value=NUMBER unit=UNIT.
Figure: value=547600 unit=ft³
